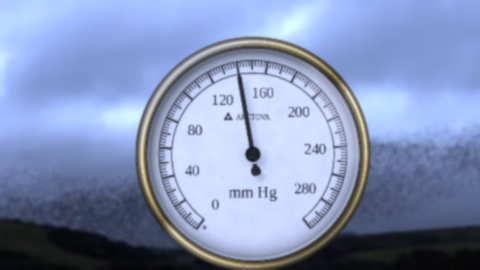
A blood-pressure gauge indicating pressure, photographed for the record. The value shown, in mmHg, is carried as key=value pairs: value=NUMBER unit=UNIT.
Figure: value=140 unit=mmHg
